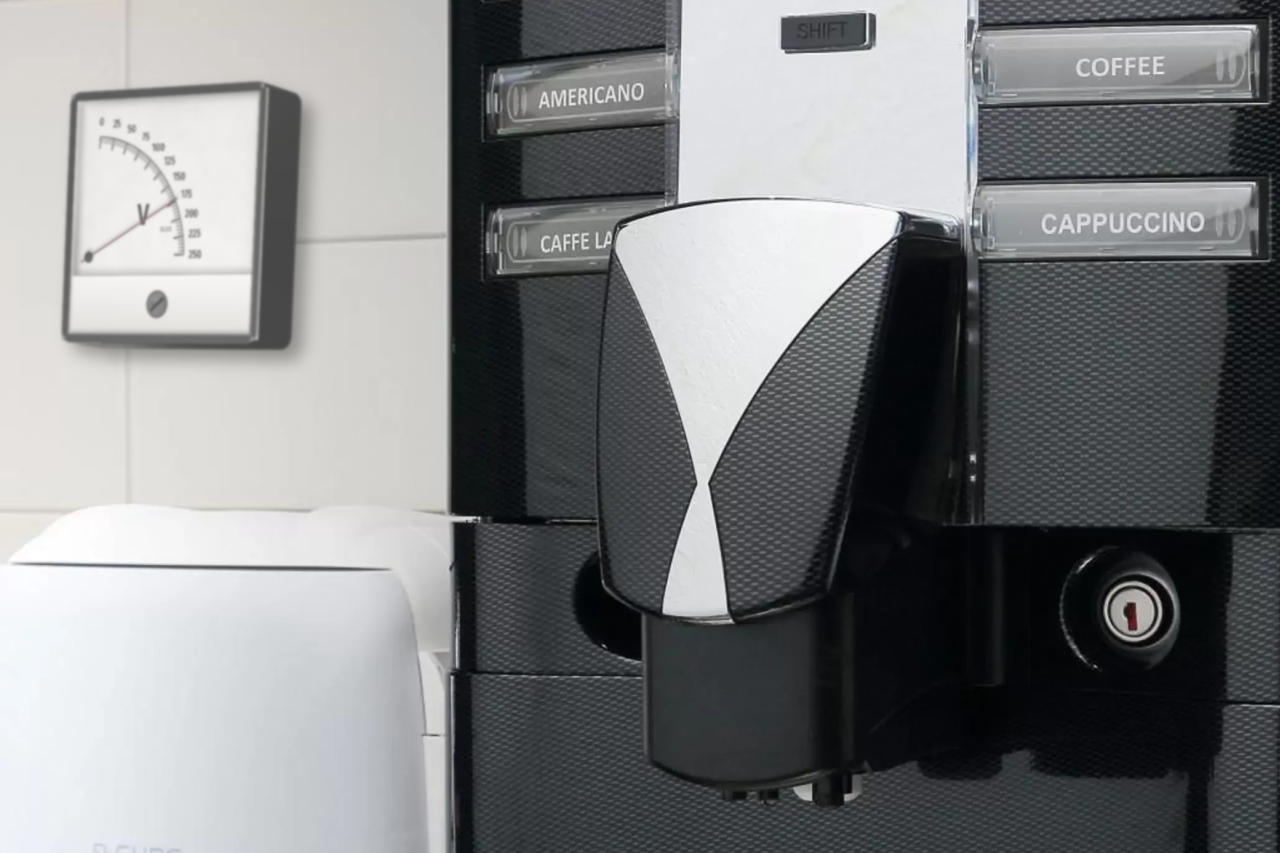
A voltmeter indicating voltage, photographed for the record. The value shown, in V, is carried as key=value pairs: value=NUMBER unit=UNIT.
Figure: value=175 unit=V
